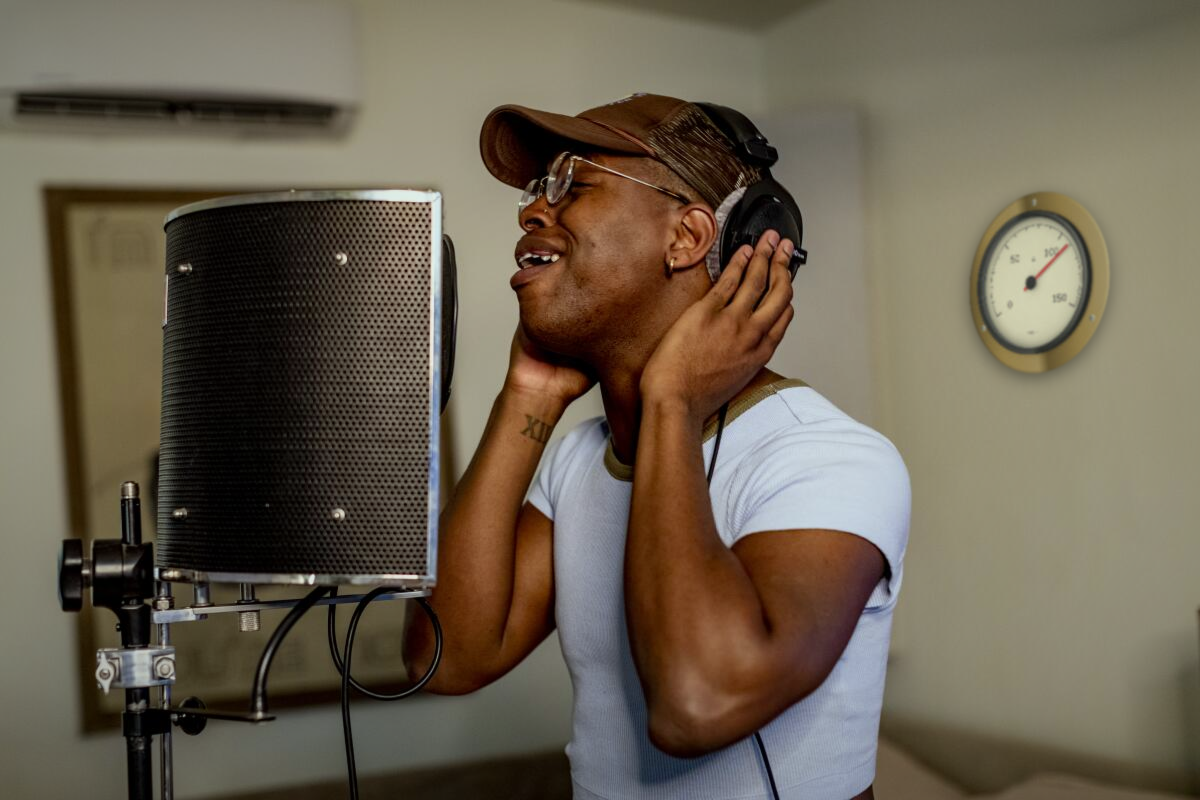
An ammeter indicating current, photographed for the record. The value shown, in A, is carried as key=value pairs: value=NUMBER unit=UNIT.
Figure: value=110 unit=A
